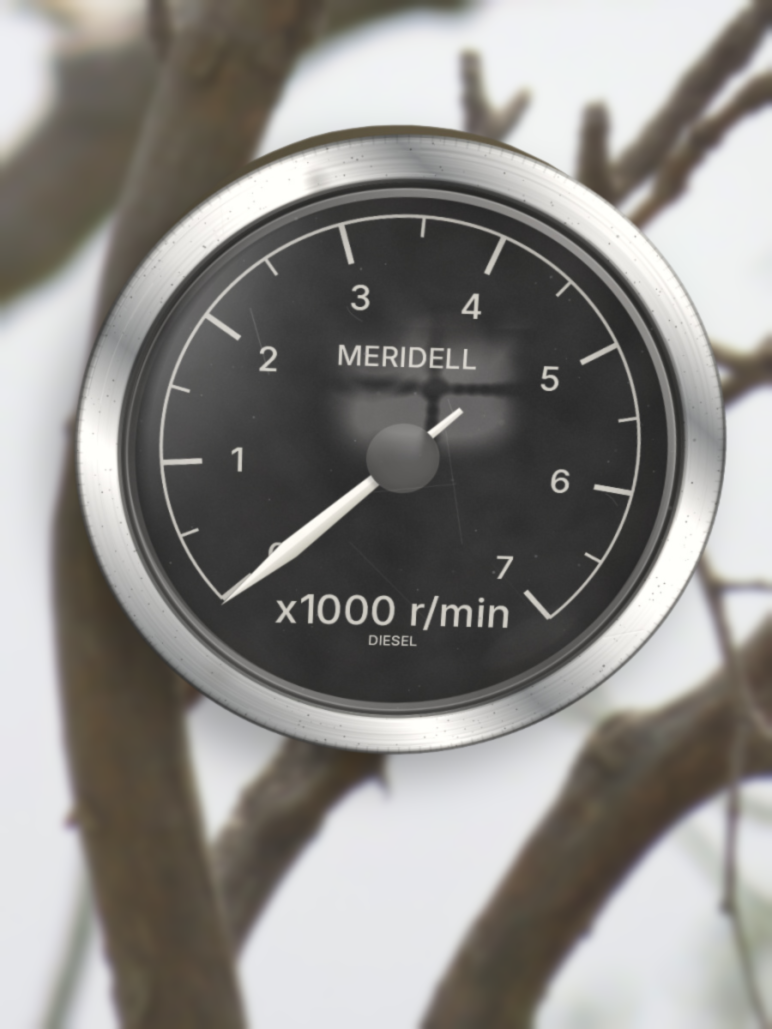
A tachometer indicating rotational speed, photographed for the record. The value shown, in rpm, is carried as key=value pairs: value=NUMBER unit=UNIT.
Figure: value=0 unit=rpm
